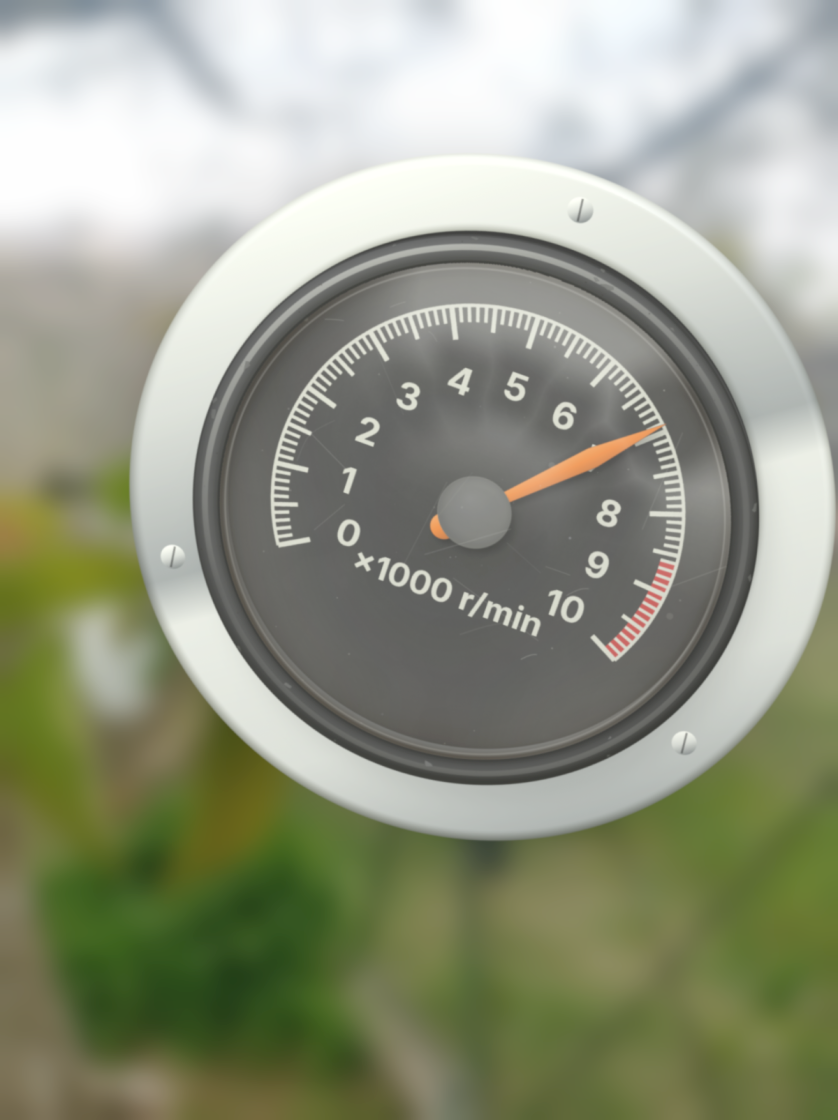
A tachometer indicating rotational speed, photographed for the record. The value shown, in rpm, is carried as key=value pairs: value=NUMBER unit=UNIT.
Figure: value=6900 unit=rpm
